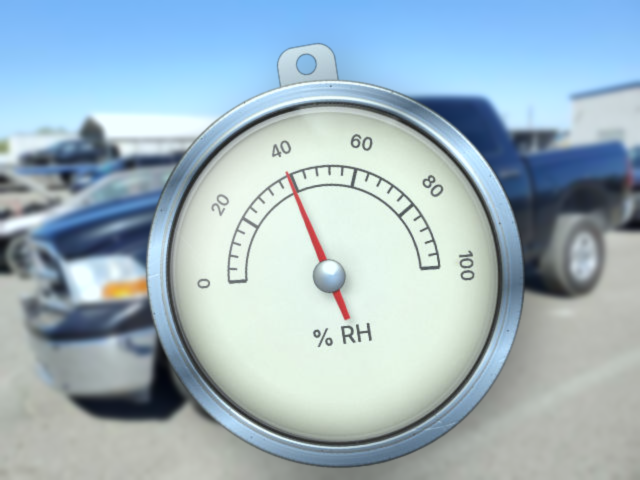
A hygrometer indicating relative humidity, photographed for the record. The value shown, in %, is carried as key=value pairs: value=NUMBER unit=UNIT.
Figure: value=40 unit=%
